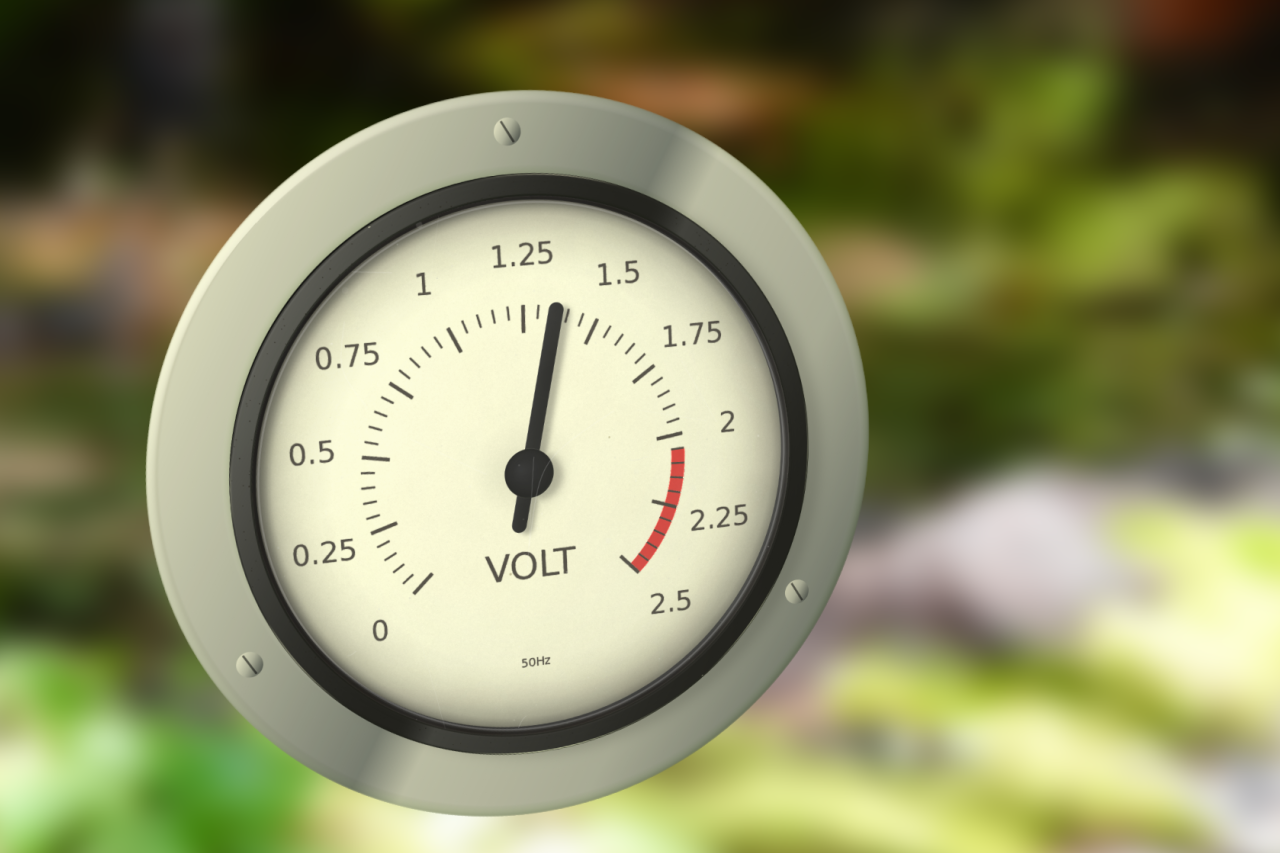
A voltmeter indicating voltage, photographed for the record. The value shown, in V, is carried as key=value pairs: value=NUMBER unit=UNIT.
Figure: value=1.35 unit=V
